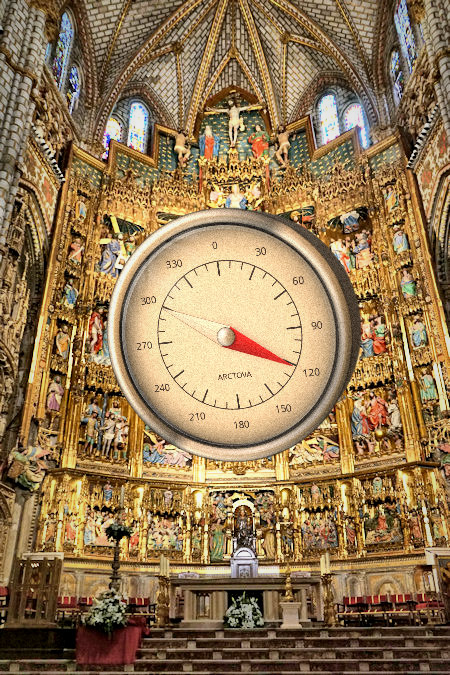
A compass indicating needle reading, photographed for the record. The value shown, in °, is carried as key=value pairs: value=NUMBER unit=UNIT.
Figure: value=120 unit=°
